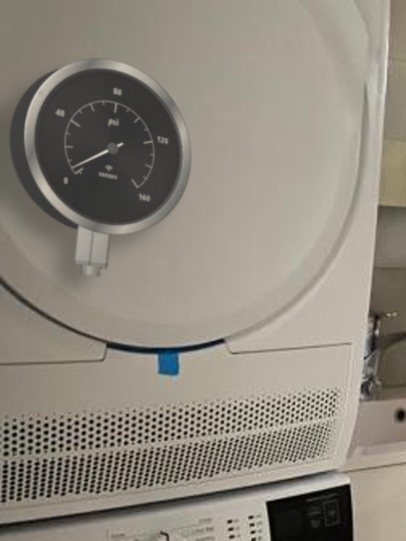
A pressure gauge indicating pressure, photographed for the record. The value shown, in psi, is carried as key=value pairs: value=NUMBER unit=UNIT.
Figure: value=5 unit=psi
